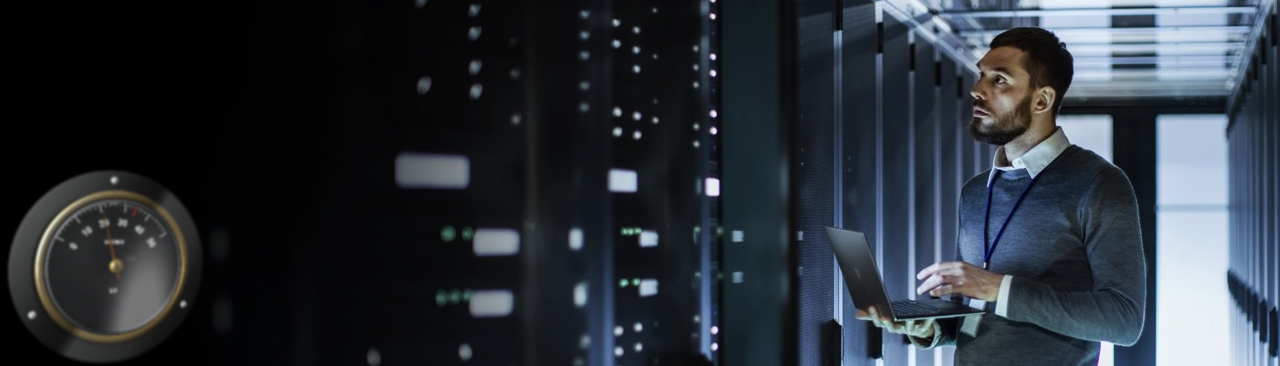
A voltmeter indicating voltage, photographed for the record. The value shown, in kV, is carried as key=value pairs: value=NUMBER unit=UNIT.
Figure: value=20 unit=kV
